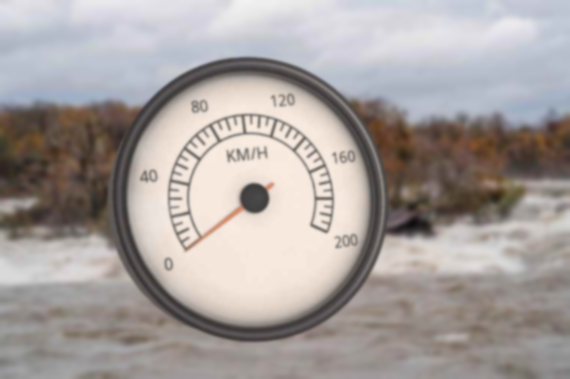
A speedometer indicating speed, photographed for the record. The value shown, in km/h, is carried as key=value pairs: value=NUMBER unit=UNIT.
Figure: value=0 unit=km/h
